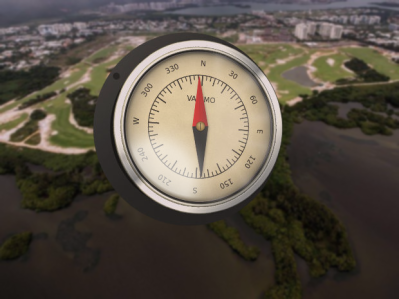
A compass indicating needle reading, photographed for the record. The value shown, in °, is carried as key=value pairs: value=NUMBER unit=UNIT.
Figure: value=355 unit=°
